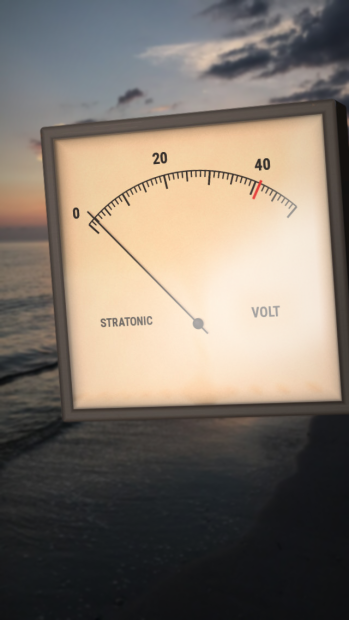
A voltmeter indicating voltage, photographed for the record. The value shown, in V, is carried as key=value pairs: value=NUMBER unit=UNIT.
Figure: value=2 unit=V
